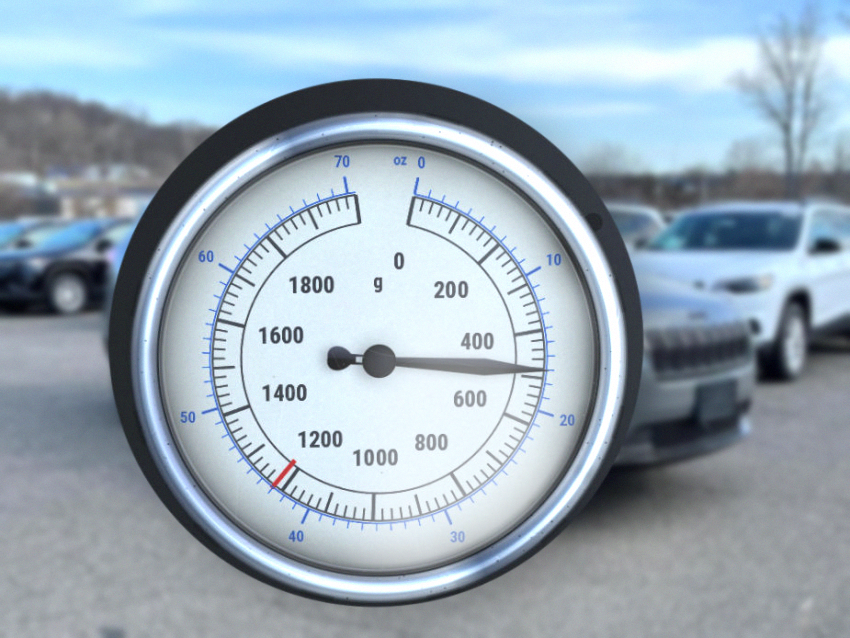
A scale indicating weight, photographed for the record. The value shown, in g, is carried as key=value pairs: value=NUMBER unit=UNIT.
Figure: value=480 unit=g
